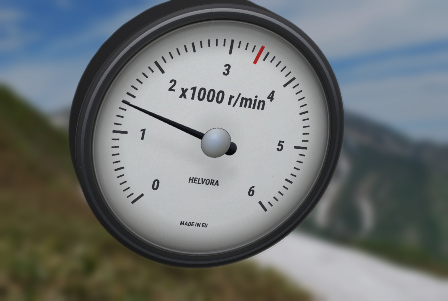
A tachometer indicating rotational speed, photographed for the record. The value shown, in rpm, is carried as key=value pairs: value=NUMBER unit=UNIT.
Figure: value=1400 unit=rpm
